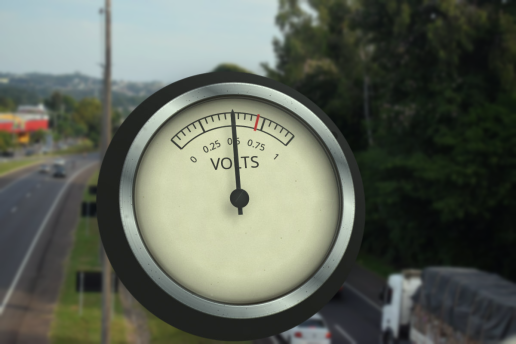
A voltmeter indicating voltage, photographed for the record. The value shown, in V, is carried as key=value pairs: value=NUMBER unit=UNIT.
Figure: value=0.5 unit=V
